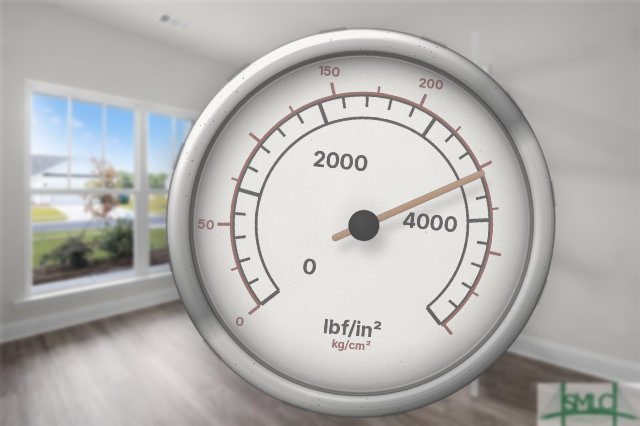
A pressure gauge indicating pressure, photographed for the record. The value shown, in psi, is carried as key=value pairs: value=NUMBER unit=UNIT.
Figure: value=3600 unit=psi
